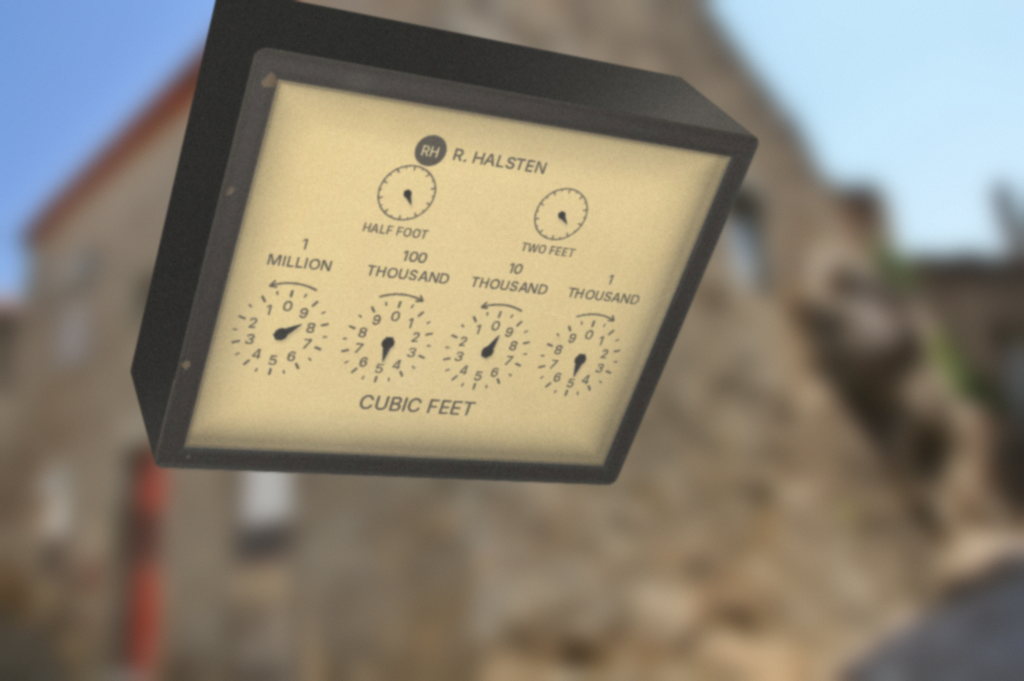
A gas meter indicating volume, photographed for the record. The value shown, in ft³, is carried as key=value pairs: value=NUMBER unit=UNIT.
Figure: value=849500 unit=ft³
